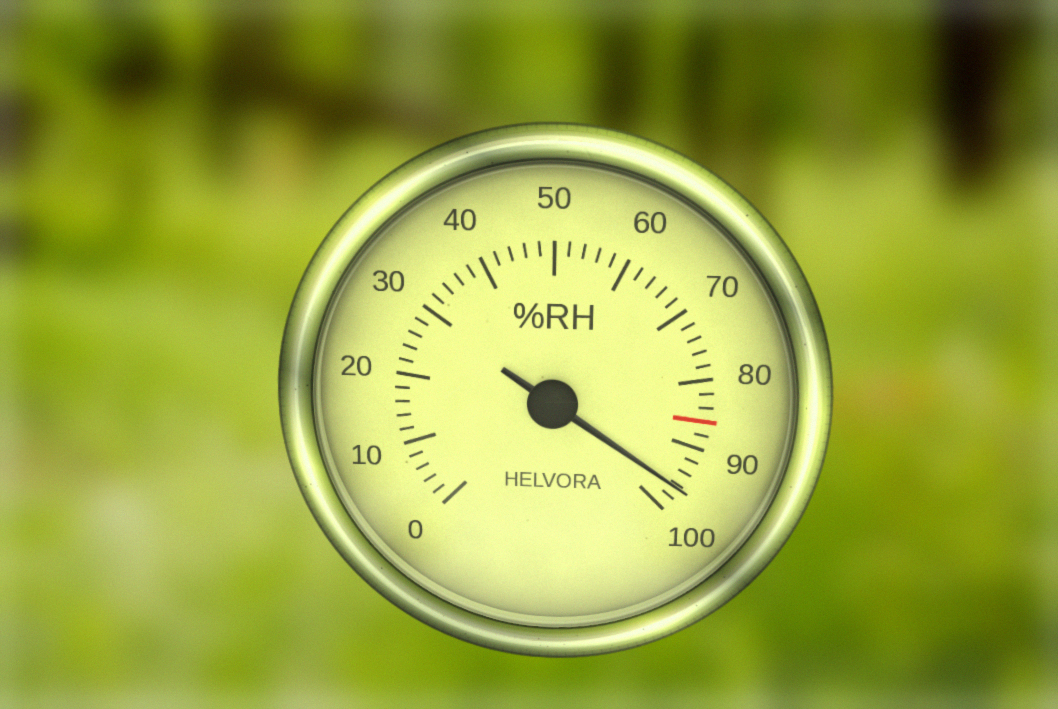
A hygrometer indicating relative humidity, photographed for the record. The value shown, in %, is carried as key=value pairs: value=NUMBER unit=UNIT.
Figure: value=96 unit=%
